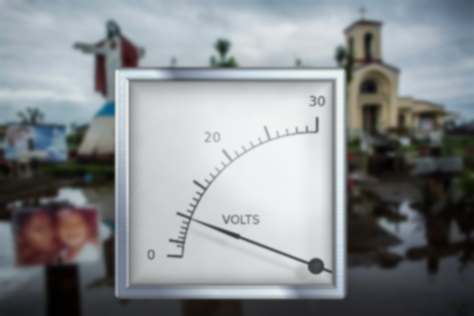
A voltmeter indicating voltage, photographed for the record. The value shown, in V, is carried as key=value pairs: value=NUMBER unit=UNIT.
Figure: value=10 unit=V
